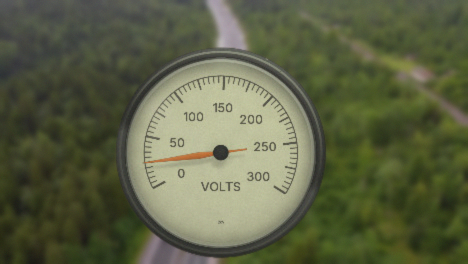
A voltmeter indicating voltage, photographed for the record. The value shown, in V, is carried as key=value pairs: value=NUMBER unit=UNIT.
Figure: value=25 unit=V
